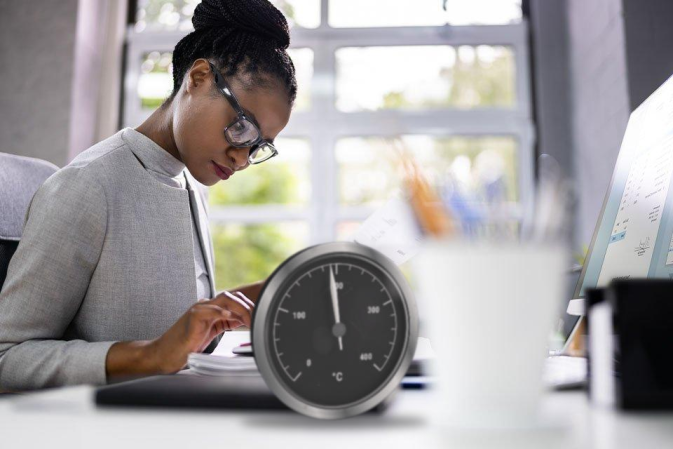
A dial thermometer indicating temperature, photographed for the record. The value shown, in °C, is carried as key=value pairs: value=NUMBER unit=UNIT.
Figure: value=190 unit=°C
